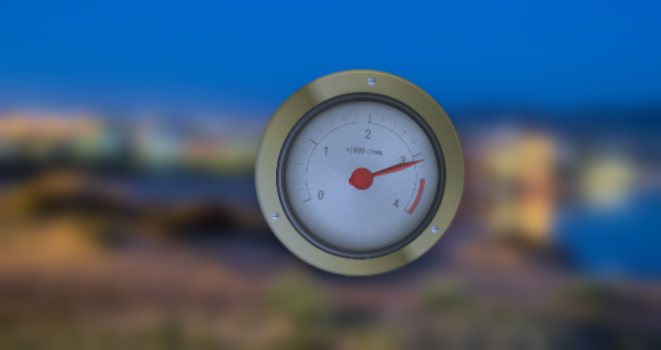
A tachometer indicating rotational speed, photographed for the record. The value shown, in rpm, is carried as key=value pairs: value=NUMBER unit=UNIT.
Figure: value=3100 unit=rpm
